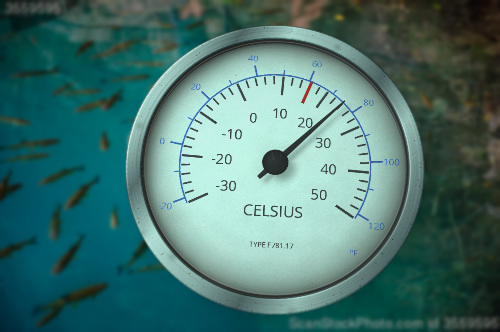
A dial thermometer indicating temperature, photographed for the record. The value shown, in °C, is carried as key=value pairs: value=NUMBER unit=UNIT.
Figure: value=24 unit=°C
